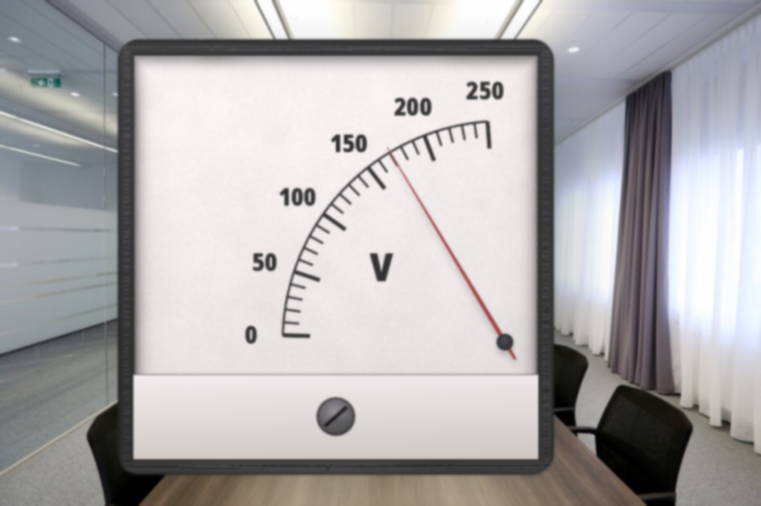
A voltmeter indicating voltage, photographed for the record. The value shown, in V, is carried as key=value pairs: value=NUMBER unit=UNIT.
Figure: value=170 unit=V
